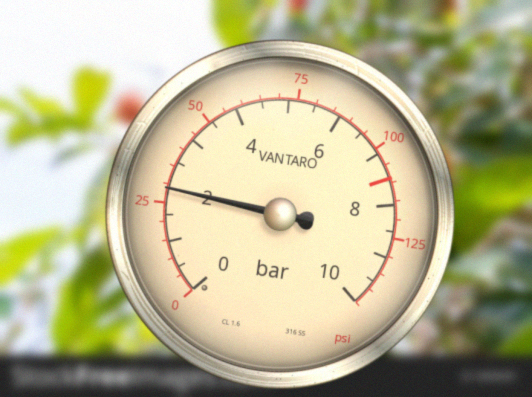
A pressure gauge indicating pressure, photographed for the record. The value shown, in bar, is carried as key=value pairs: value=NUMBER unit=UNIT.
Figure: value=2 unit=bar
